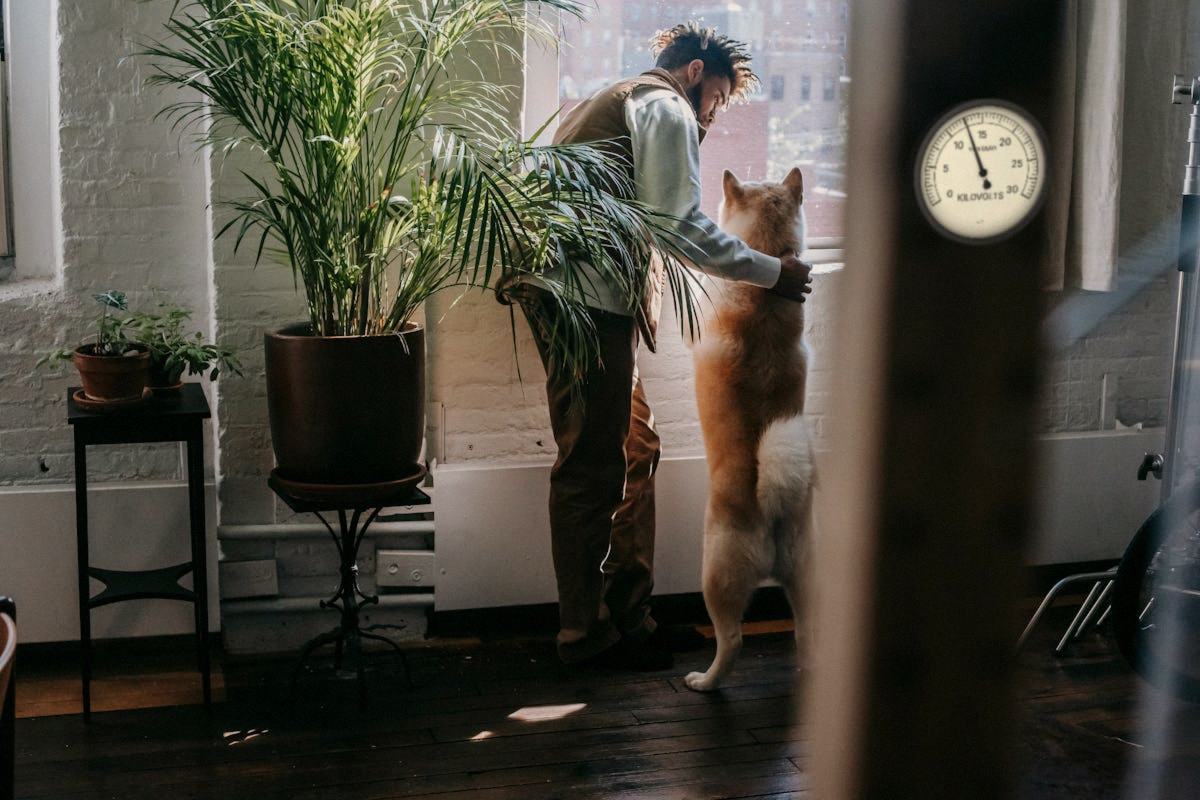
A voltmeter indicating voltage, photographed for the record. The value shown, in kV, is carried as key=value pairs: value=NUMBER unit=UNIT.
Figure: value=12.5 unit=kV
